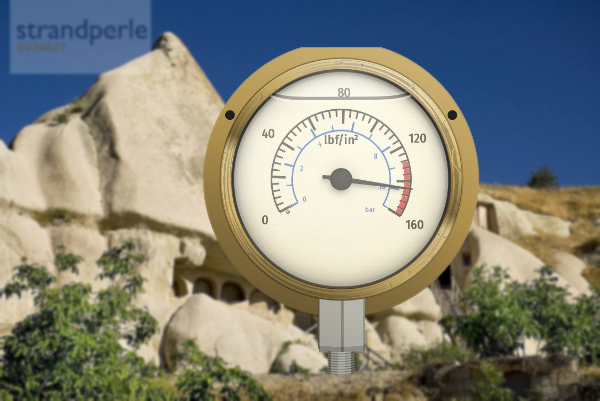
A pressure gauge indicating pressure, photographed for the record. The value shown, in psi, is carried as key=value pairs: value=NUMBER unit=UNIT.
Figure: value=144 unit=psi
